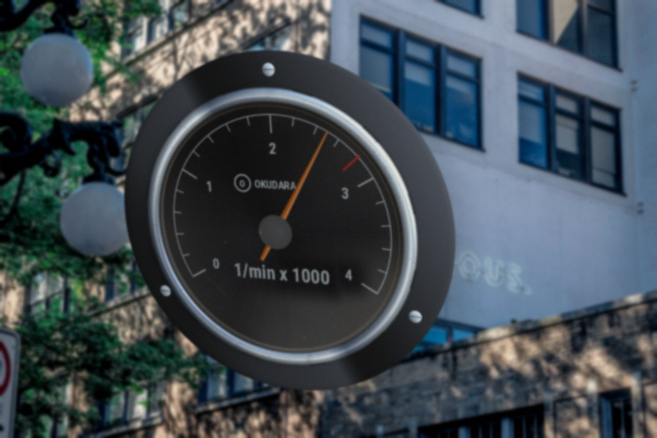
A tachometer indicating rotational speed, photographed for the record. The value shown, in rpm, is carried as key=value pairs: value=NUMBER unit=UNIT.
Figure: value=2500 unit=rpm
